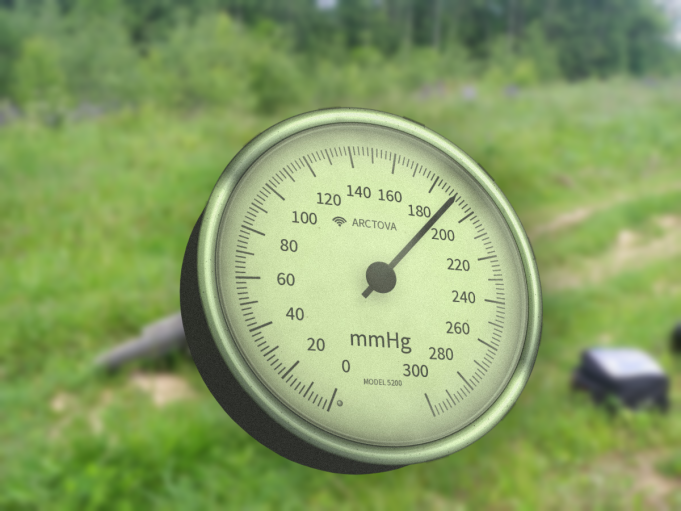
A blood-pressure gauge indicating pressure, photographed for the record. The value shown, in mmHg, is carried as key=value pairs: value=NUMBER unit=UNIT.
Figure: value=190 unit=mmHg
